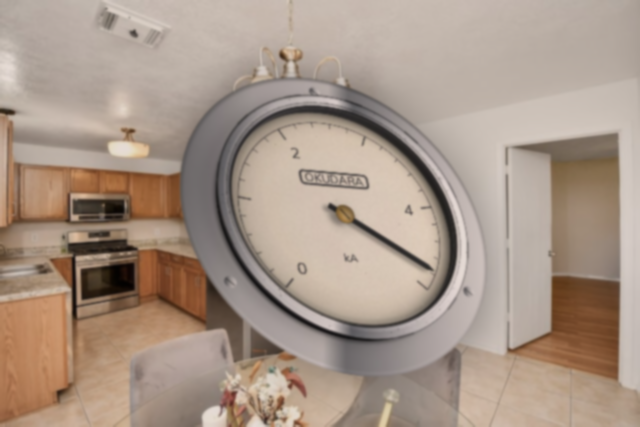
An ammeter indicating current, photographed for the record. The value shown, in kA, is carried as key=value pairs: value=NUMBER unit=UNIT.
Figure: value=4.8 unit=kA
